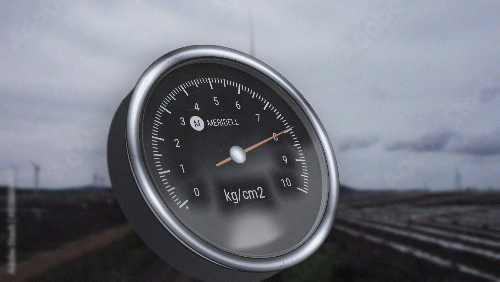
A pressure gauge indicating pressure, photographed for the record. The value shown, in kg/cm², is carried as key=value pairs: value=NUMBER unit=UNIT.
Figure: value=8 unit=kg/cm²
